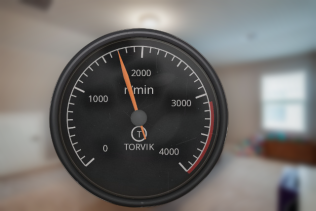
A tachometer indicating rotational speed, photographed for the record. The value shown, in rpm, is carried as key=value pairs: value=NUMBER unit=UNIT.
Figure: value=1700 unit=rpm
